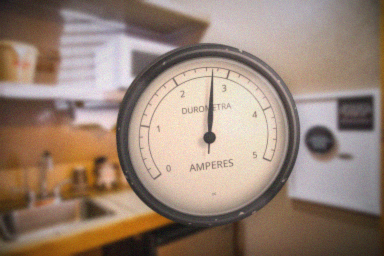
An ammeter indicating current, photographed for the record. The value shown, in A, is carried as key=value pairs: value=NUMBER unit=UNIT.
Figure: value=2.7 unit=A
